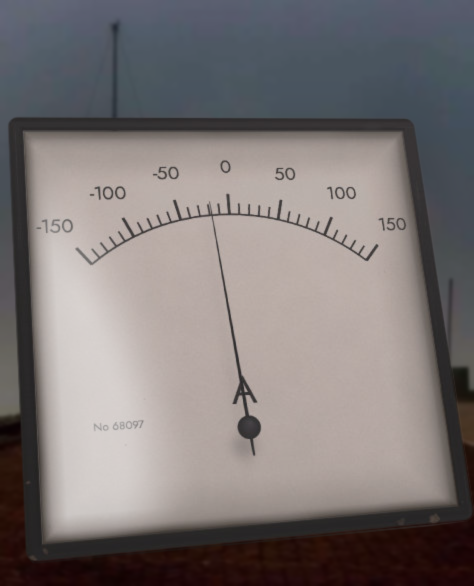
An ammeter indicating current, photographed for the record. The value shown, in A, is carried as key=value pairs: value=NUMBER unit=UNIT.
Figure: value=-20 unit=A
